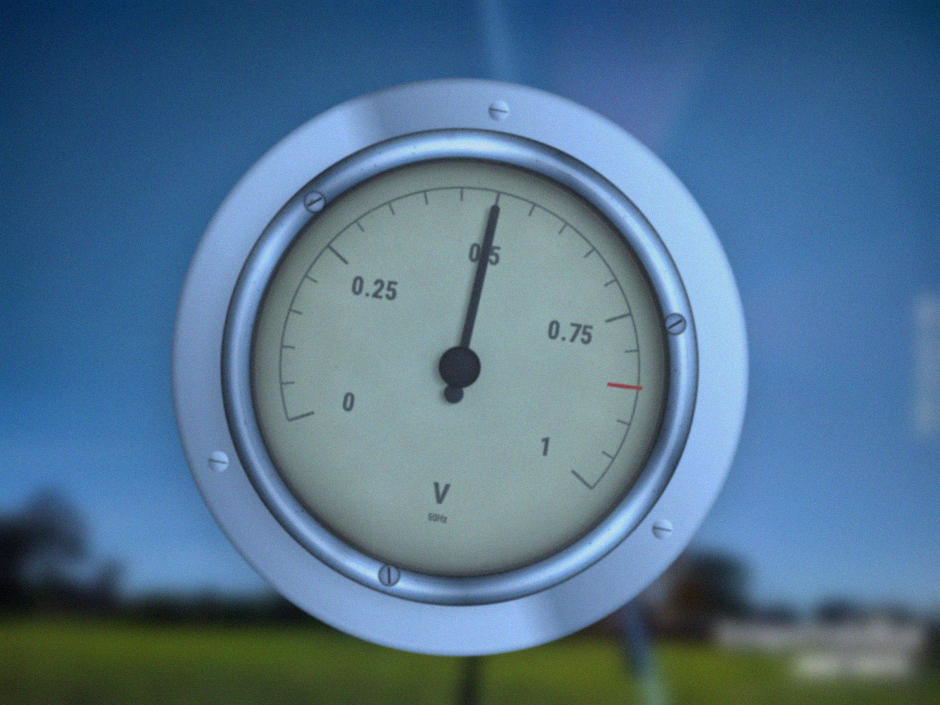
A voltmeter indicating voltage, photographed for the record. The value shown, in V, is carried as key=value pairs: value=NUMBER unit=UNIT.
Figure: value=0.5 unit=V
